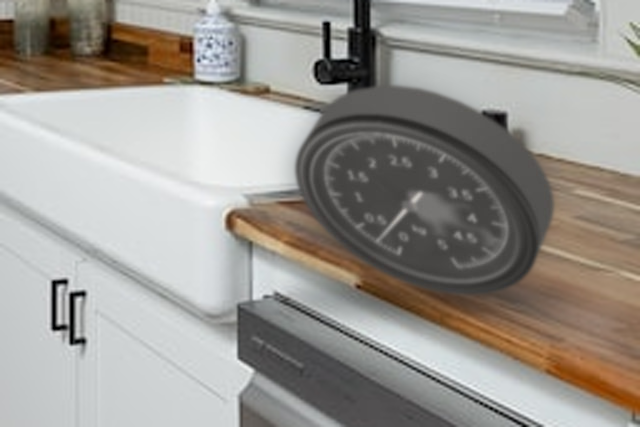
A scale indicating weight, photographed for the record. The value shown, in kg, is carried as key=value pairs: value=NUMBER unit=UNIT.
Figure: value=0.25 unit=kg
